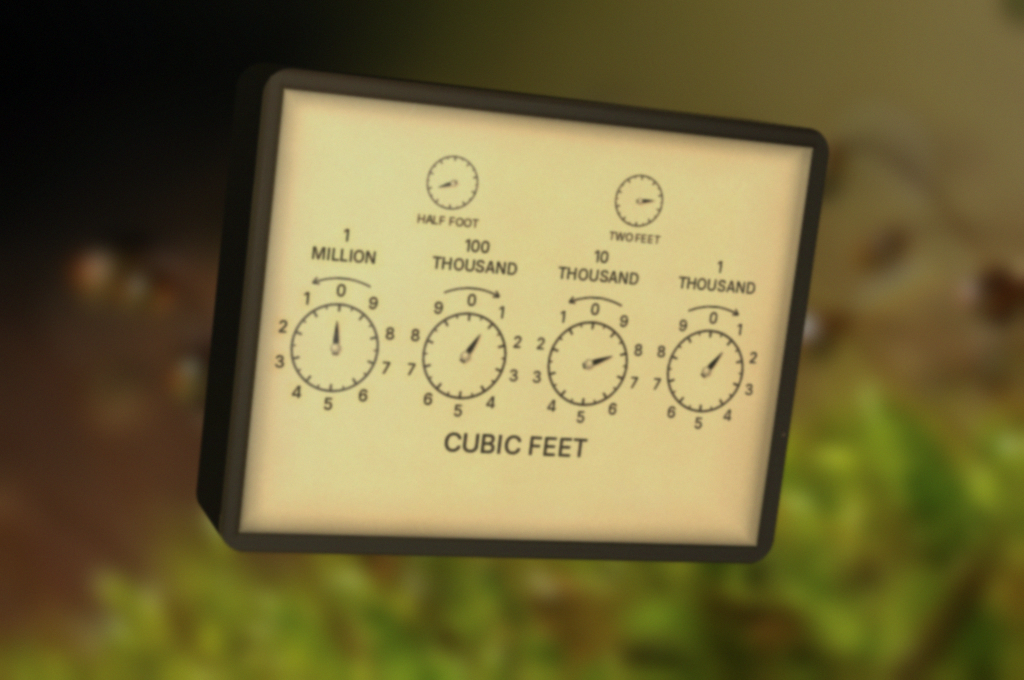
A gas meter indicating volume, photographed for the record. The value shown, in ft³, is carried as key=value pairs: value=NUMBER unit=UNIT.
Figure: value=8100 unit=ft³
